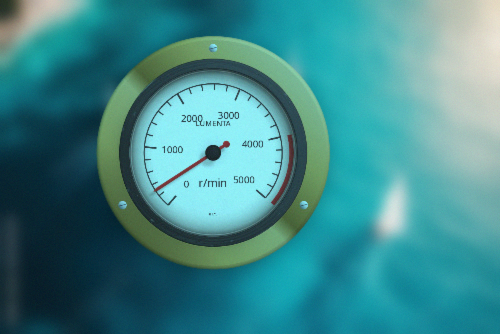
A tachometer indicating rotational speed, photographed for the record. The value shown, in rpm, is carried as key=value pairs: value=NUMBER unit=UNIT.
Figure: value=300 unit=rpm
